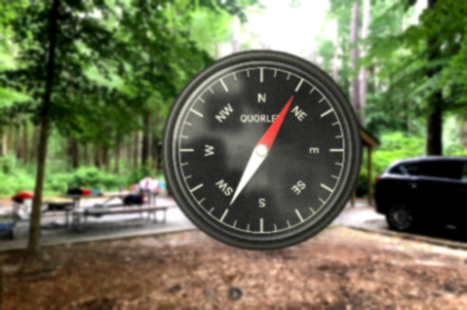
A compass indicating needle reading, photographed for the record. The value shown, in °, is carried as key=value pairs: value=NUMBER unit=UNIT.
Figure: value=30 unit=°
